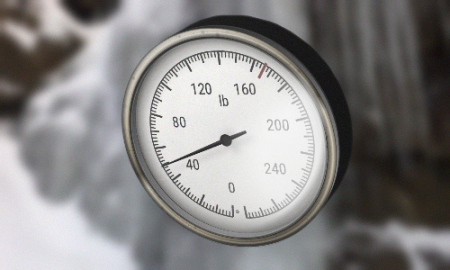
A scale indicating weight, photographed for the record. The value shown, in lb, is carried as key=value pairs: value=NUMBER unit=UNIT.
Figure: value=50 unit=lb
